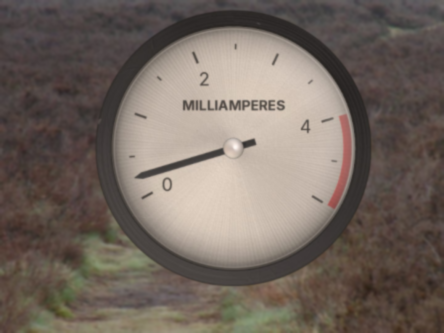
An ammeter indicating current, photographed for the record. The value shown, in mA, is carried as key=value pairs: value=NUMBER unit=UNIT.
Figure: value=0.25 unit=mA
